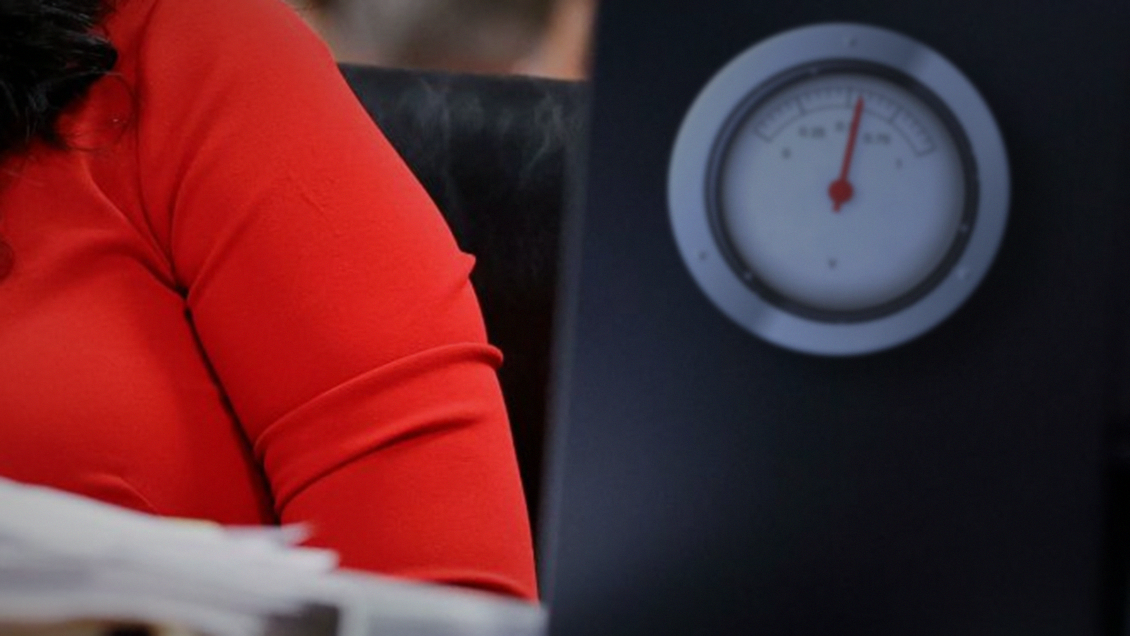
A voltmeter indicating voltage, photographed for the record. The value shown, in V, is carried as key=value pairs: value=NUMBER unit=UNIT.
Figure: value=0.55 unit=V
